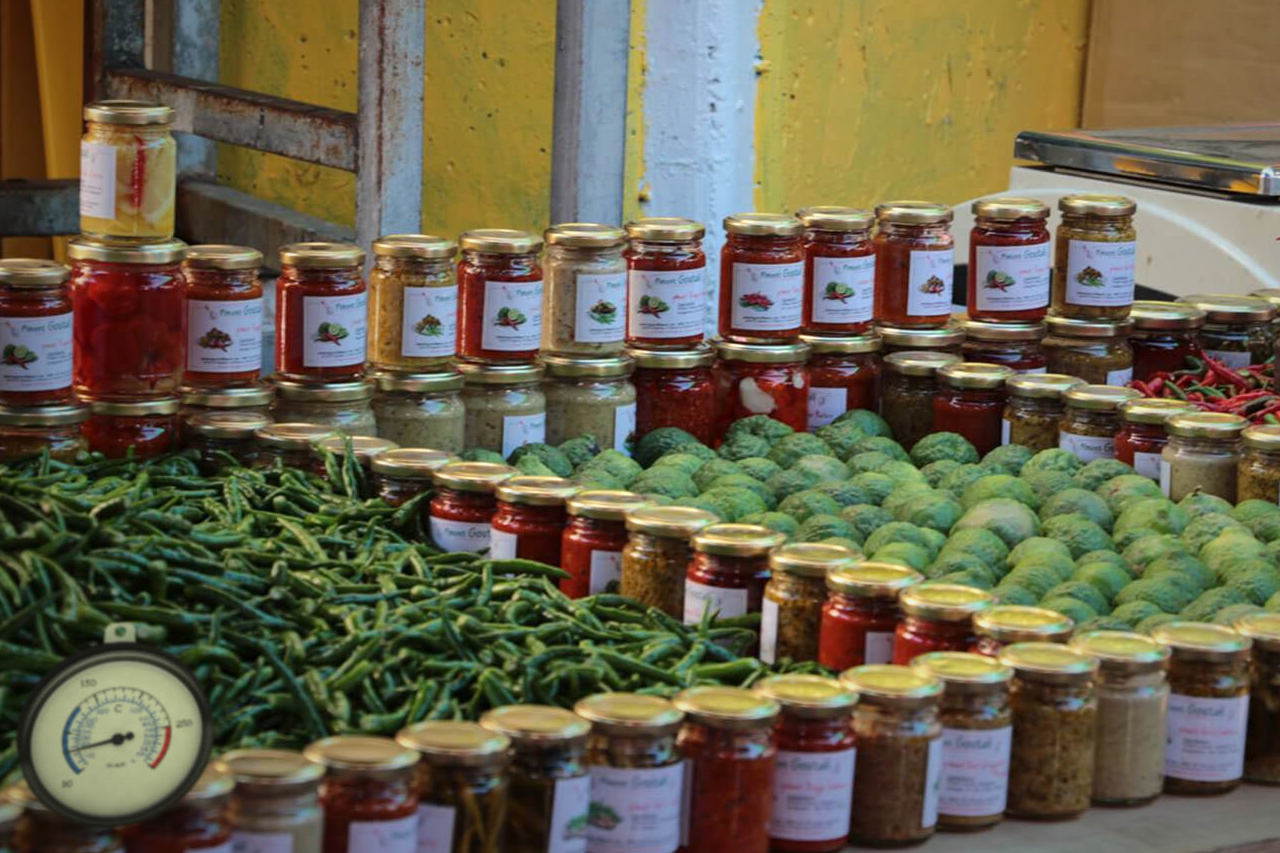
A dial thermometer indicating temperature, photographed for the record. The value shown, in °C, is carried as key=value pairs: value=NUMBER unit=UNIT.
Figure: value=80 unit=°C
